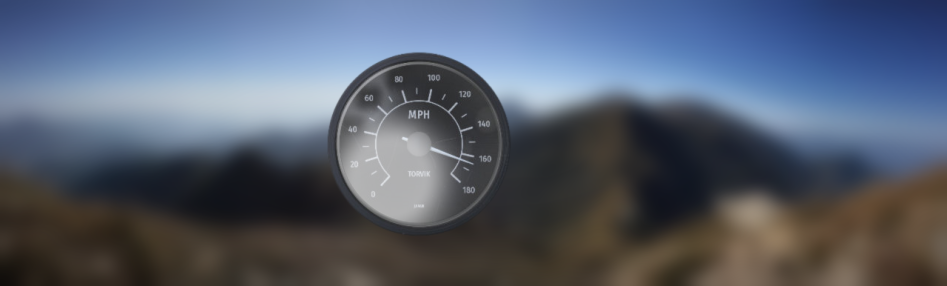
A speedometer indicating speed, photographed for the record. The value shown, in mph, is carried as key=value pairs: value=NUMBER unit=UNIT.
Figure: value=165 unit=mph
